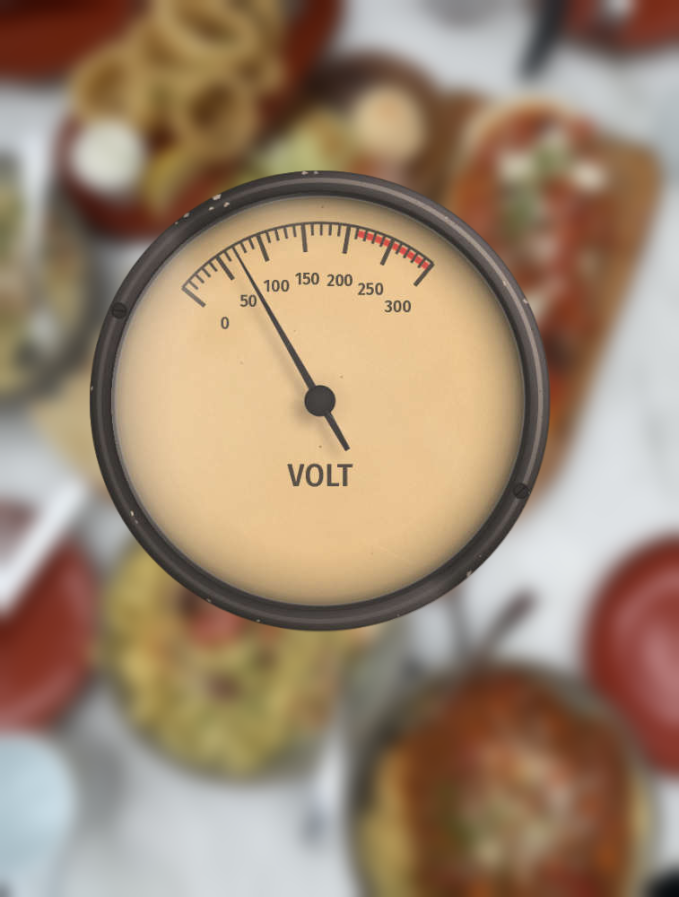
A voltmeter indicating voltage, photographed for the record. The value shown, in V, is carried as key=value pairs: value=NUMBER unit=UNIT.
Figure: value=70 unit=V
